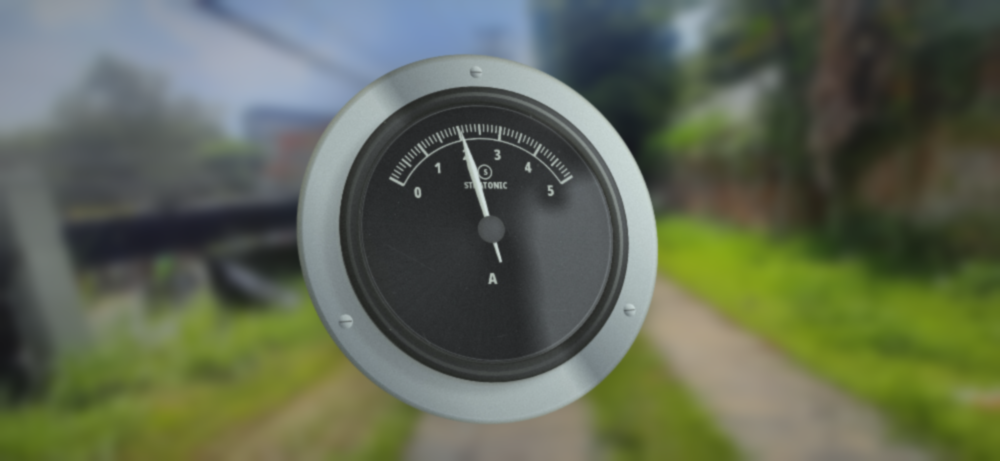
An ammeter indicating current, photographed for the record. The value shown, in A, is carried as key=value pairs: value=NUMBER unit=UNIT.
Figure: value=2 unit=A
